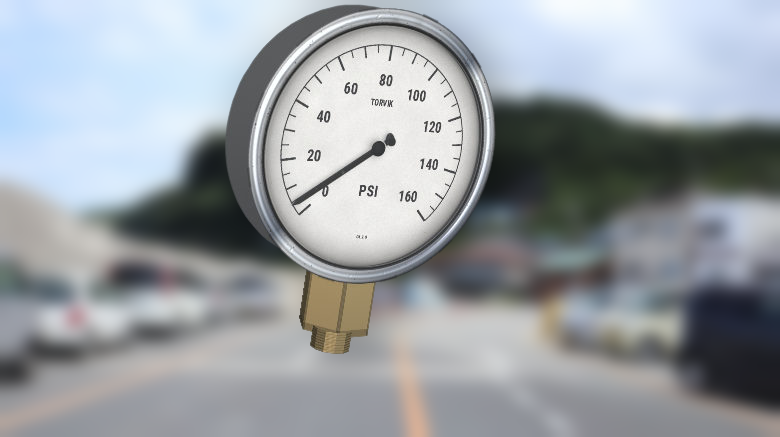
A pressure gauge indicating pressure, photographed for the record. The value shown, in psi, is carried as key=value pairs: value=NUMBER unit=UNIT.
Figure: value=5 unit=psi
